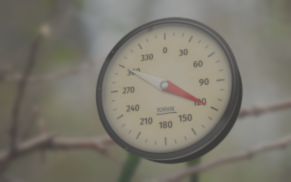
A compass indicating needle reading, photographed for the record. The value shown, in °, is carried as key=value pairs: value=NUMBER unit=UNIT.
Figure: value=120 unit=°
